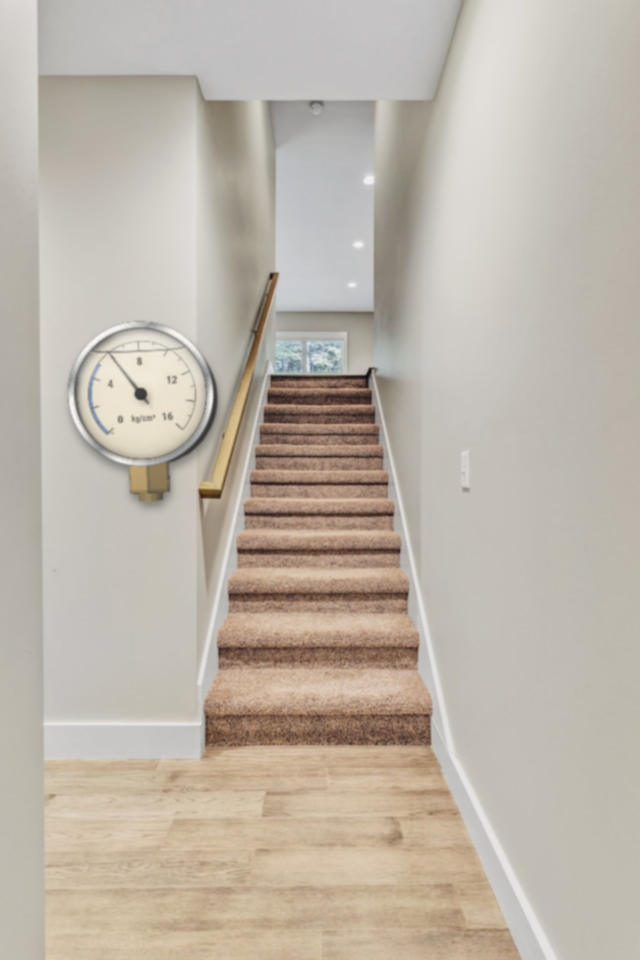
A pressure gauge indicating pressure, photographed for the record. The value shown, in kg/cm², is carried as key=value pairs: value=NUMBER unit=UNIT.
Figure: value=6 unit=kg/cm²
